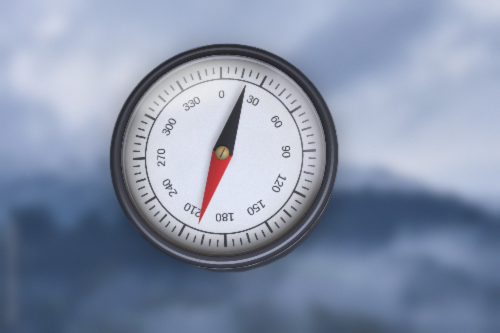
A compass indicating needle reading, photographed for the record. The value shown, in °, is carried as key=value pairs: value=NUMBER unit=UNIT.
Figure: value=200 unit=°
